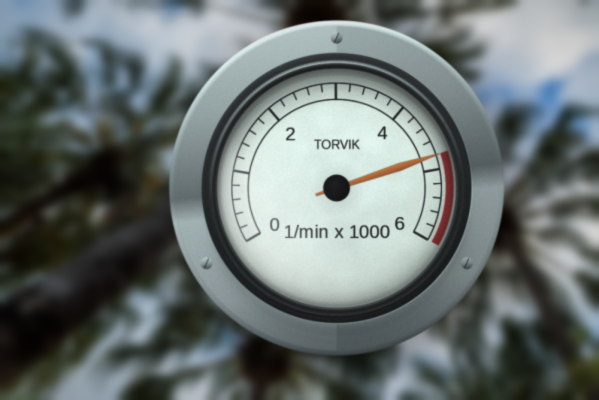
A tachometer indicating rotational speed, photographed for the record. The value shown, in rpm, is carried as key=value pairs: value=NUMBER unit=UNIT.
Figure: value=4800 unit=rpm
